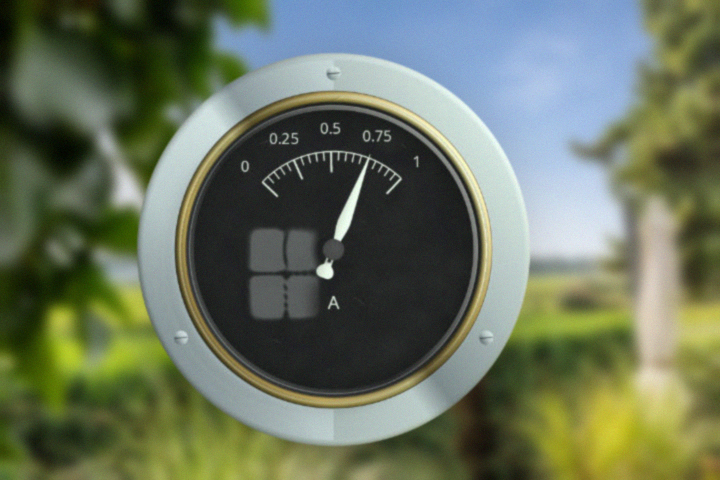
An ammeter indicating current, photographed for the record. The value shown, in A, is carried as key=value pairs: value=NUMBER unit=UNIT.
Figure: value=0.75 unit=A
